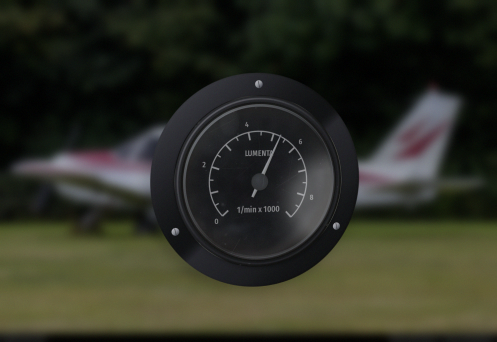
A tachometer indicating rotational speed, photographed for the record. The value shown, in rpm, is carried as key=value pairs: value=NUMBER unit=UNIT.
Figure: value=5250 unit=rpm
